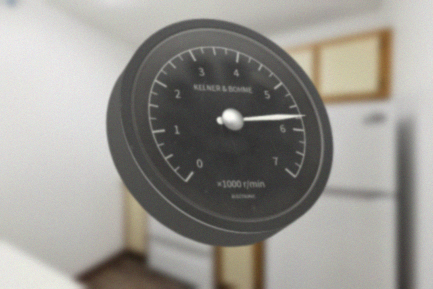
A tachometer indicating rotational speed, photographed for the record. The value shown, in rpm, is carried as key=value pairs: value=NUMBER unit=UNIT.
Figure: value=5750 unit=rpm
